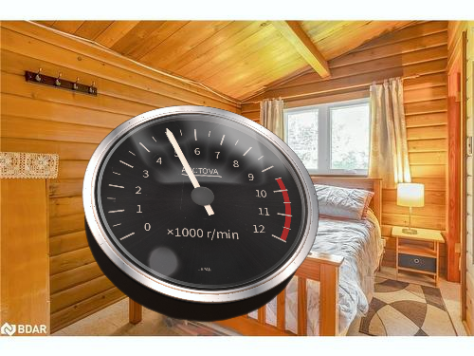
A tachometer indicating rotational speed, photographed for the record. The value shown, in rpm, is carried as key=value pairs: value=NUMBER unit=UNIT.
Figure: value=5000 unit=rpm
